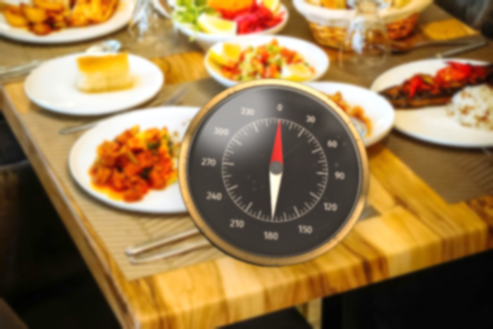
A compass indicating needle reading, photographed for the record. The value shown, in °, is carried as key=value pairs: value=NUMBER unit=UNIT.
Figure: value=0 unit=°
